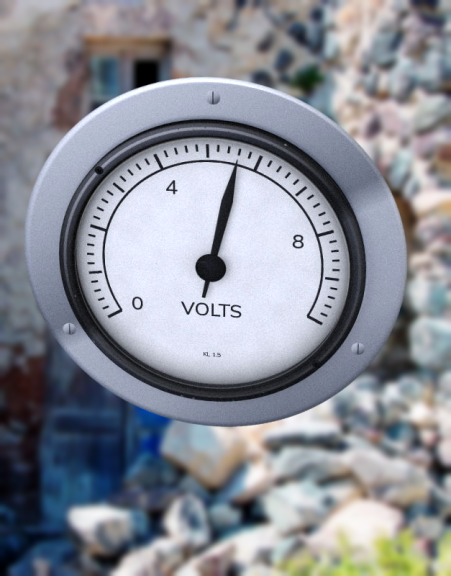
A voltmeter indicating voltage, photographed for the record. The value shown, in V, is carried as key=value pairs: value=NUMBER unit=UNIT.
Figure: value=5.6 unit=V
